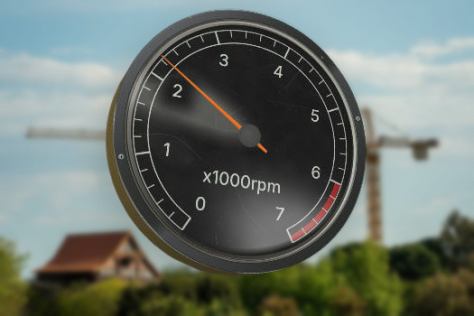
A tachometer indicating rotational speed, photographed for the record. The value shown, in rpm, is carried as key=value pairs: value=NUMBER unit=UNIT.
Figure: value=2200 unit=rpm
